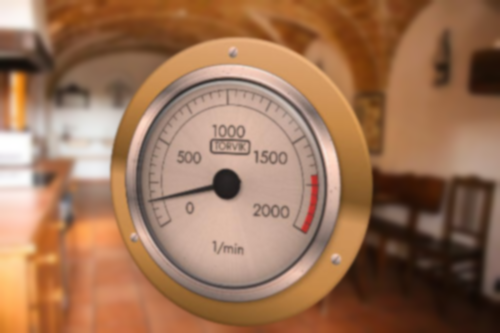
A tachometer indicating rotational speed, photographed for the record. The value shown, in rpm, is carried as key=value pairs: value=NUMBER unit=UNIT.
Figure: value=150 unit=rpm
